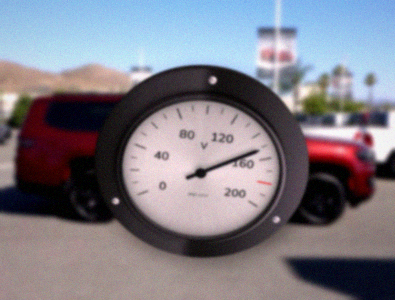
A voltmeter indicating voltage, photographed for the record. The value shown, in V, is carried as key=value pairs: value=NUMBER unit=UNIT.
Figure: value=150 unit=V
